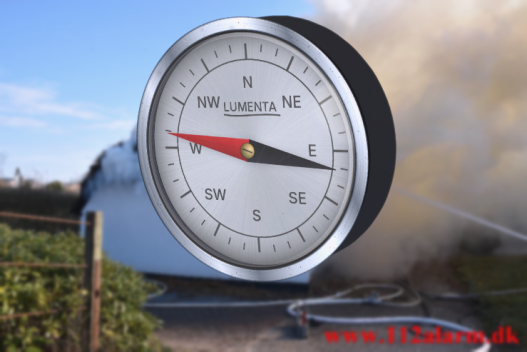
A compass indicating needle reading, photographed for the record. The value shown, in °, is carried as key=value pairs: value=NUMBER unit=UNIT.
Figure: value=280 unit=°
